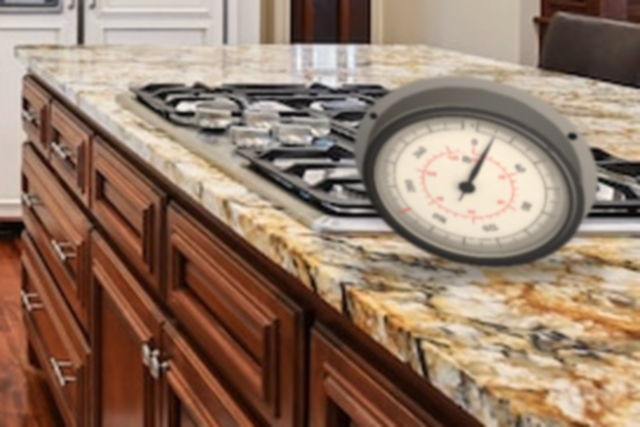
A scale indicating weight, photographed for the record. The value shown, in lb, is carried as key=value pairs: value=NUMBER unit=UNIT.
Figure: value=10 unit=lb
